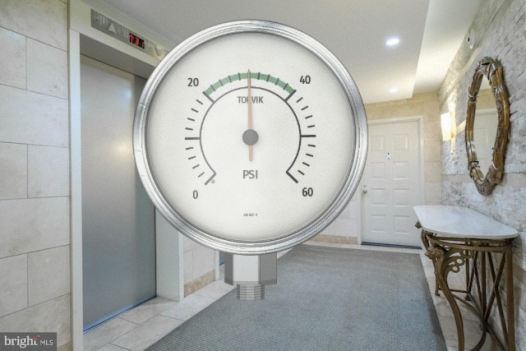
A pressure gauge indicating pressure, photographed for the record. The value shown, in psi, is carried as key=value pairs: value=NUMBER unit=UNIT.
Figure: value=30 unit=psi
